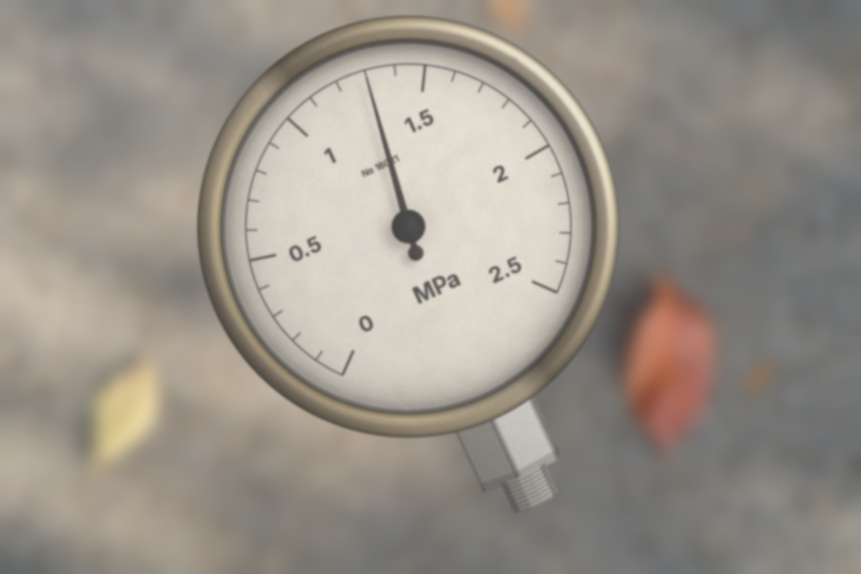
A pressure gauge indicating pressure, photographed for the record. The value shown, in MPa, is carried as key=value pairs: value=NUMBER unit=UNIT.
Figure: value=1.3 unit=MPa
